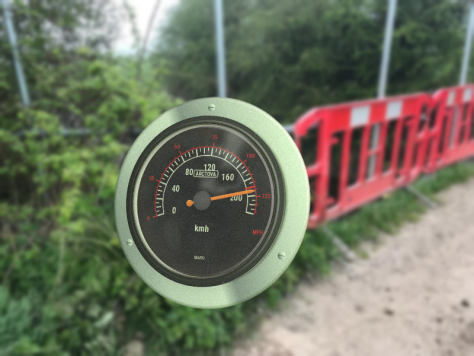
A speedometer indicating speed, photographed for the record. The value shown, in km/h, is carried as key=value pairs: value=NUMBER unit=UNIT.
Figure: value=195 unit=km/h
